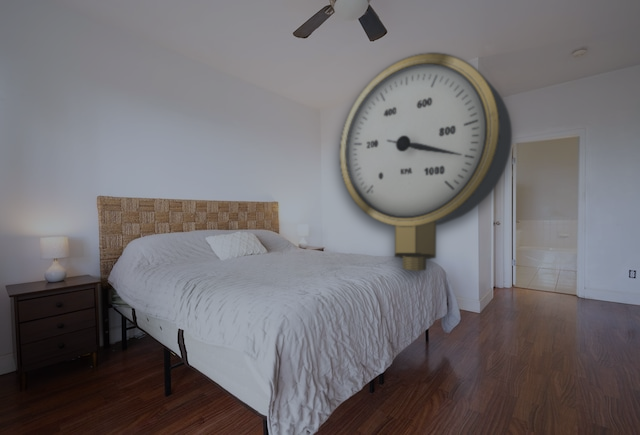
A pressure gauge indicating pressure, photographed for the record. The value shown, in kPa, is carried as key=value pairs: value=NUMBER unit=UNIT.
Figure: value=900 unit=kPa
